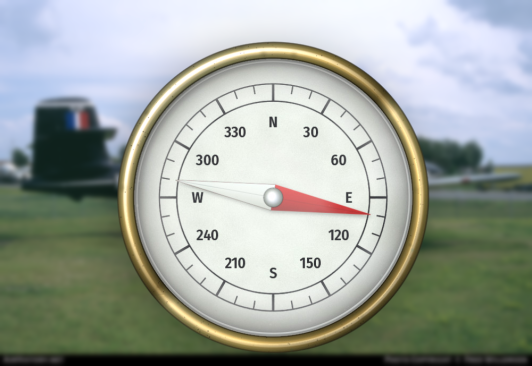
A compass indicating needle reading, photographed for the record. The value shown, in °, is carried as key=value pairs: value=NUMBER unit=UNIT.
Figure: value=100 unit=°
